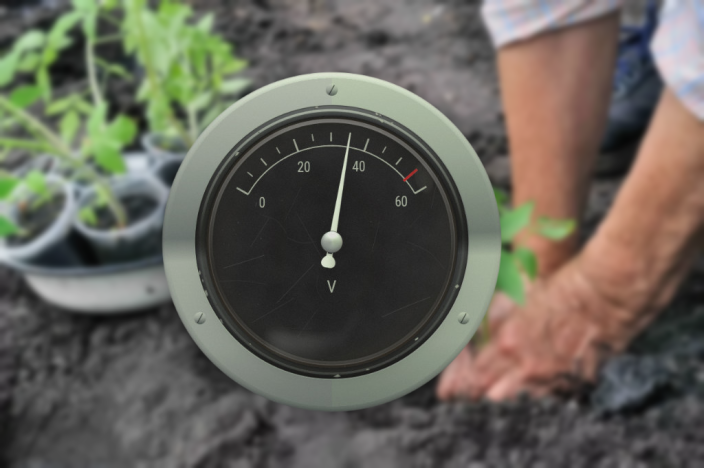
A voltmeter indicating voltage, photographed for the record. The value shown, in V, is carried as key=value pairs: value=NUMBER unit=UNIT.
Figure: value=35 unit=V
